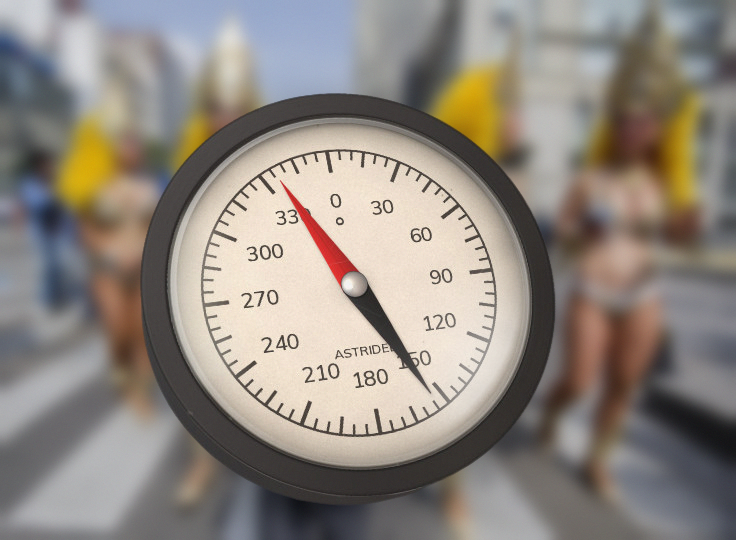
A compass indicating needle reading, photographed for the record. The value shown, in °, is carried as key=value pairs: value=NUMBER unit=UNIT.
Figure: value=335 unit=°
